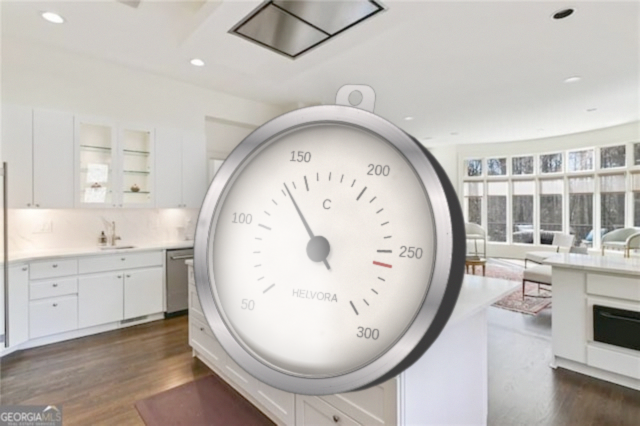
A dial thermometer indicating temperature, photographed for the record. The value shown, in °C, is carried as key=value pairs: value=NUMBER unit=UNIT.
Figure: value=135 unit=°C
